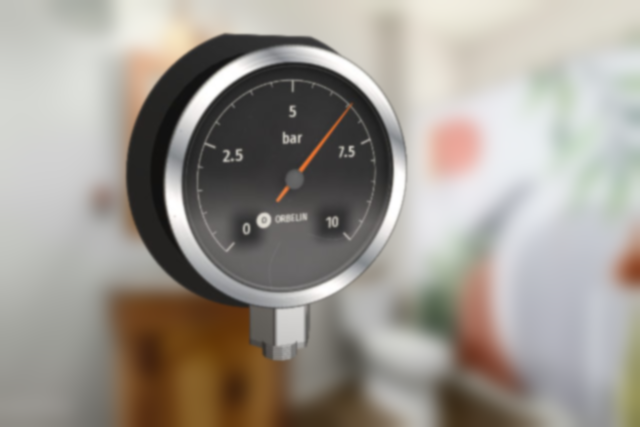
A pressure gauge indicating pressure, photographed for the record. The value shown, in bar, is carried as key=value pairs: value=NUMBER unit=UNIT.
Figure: value=6.5 unit=bar
